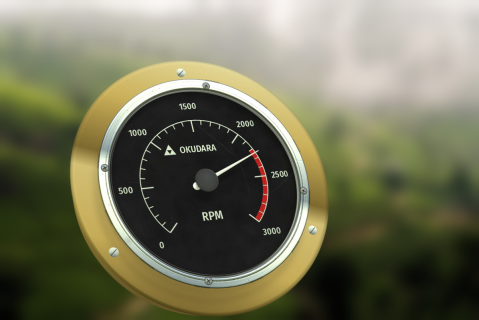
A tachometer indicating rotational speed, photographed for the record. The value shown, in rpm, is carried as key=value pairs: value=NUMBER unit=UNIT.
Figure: value=2250 unit=rpm
